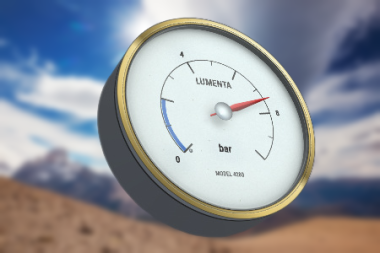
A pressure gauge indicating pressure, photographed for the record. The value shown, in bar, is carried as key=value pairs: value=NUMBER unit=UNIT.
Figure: value=7.5 unit=bar
